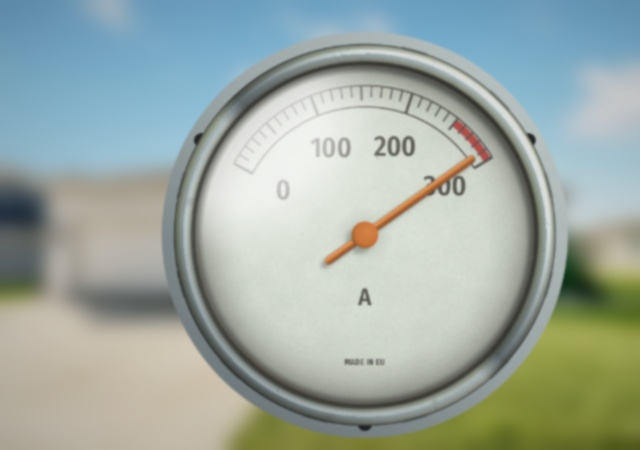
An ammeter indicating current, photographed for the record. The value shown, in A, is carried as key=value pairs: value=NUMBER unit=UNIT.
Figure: value=290 unit=A
